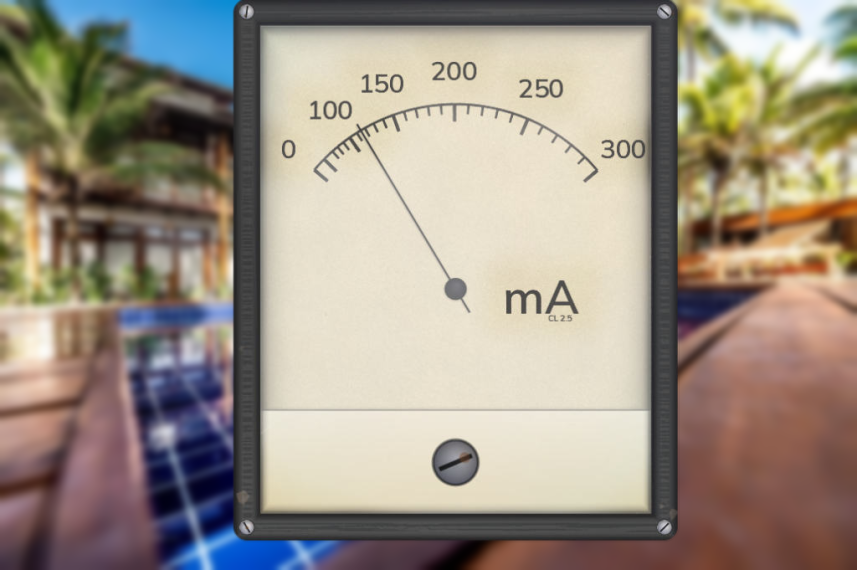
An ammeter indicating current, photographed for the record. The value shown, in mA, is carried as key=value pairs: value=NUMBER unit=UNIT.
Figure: value=115 unit=mA
